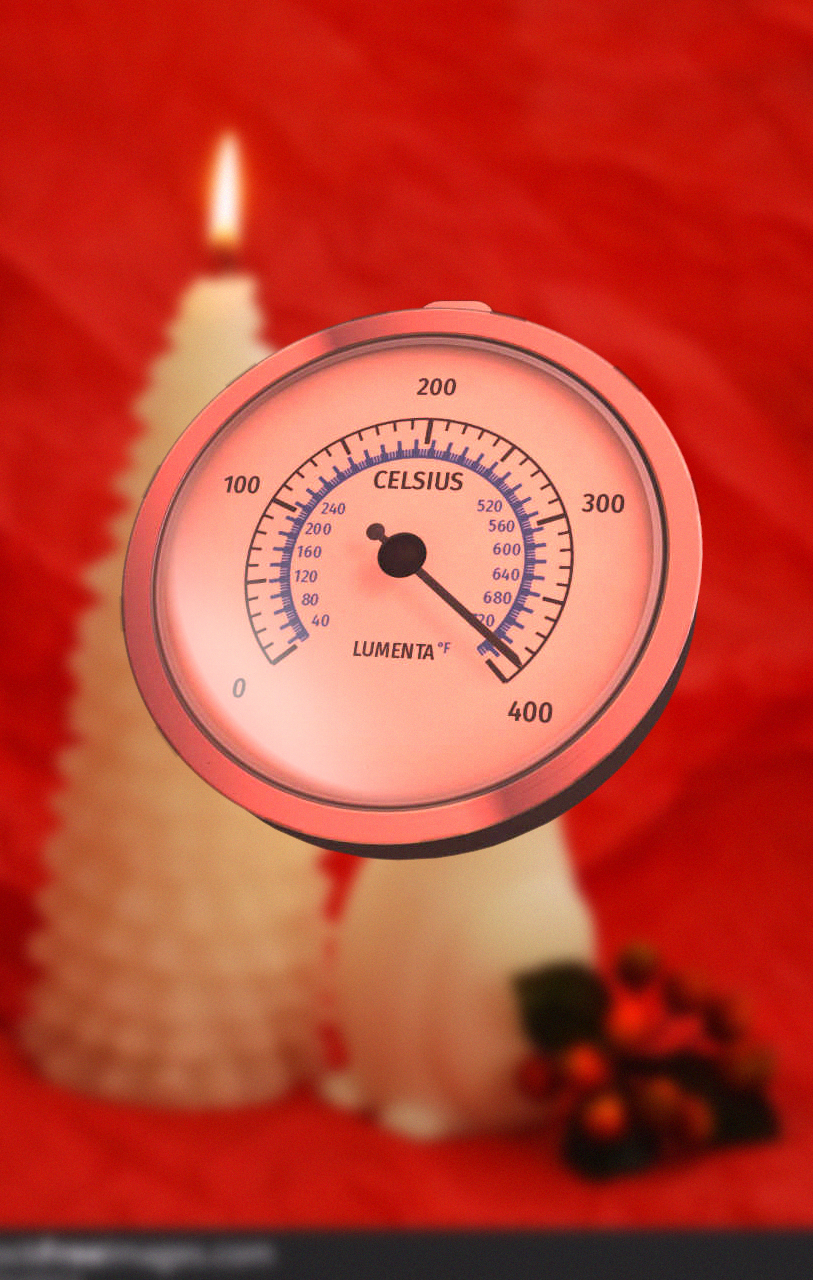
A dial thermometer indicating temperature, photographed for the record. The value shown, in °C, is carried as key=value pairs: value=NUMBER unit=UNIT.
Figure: value=390 unit=°C
